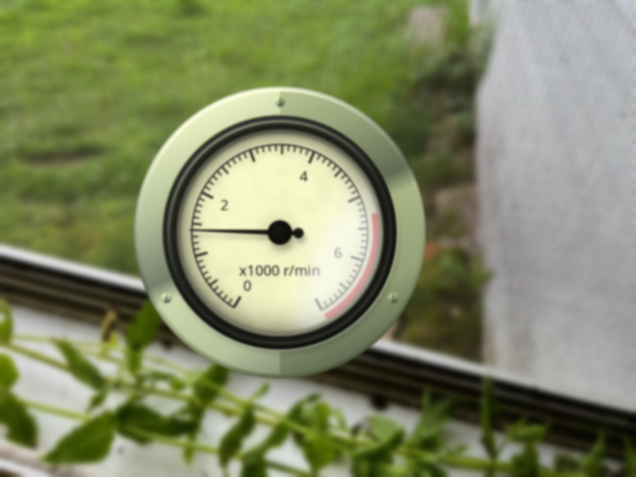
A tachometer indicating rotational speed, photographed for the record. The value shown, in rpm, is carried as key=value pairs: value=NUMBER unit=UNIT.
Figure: value=1400 unit=rpm
